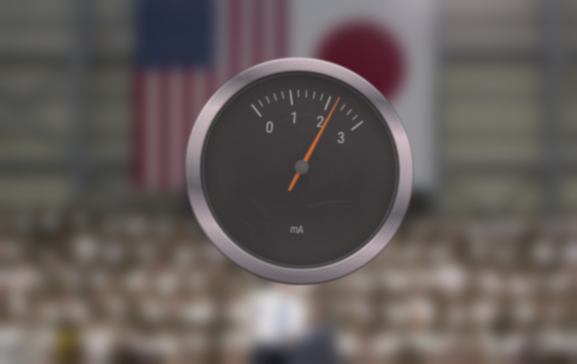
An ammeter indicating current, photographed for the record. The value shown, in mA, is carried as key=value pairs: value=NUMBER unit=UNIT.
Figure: value=2.2 unit=mA
